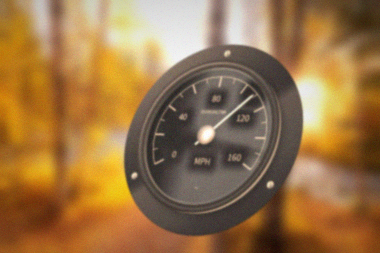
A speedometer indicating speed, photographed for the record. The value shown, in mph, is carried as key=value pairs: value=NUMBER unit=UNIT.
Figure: value=110 unit=mph
